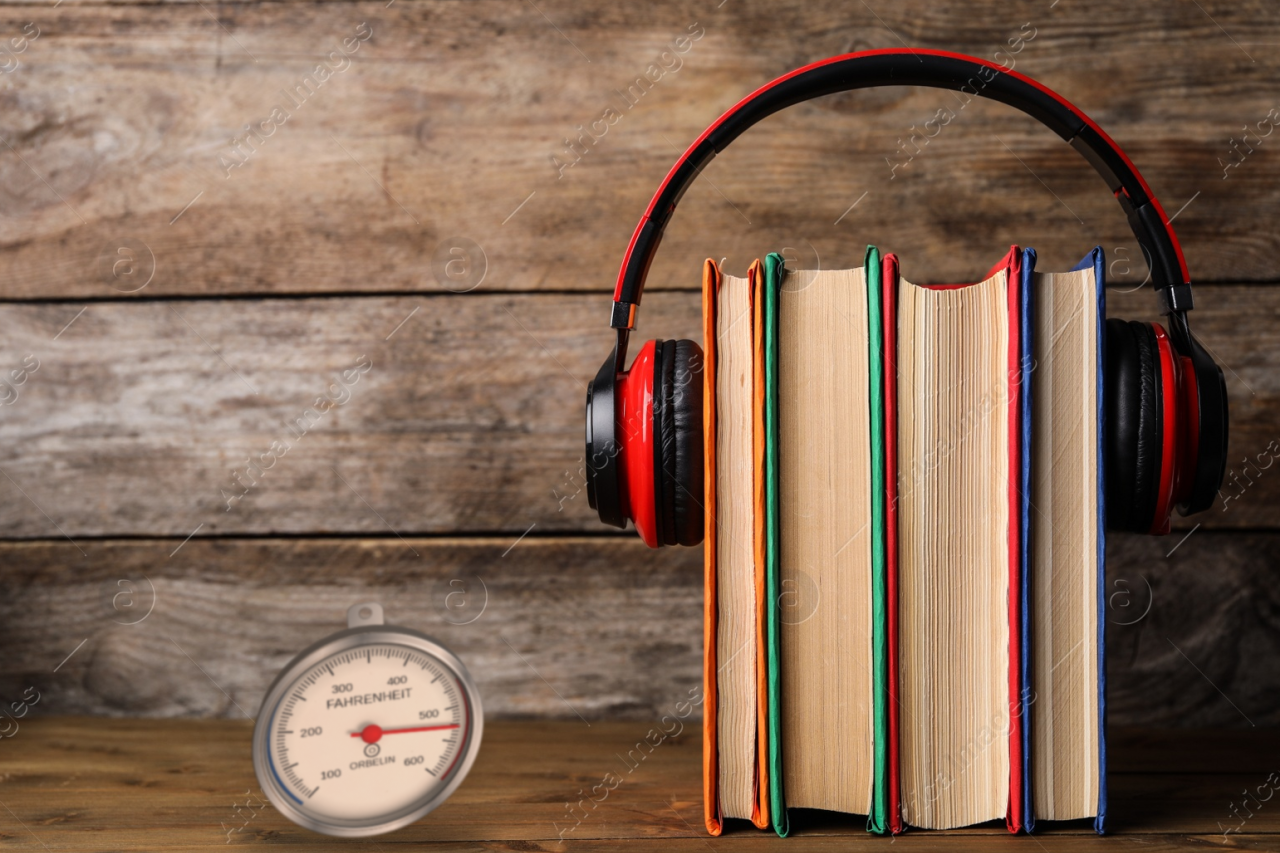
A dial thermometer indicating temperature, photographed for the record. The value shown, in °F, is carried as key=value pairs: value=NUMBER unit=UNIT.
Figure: value=525 unit=°F
